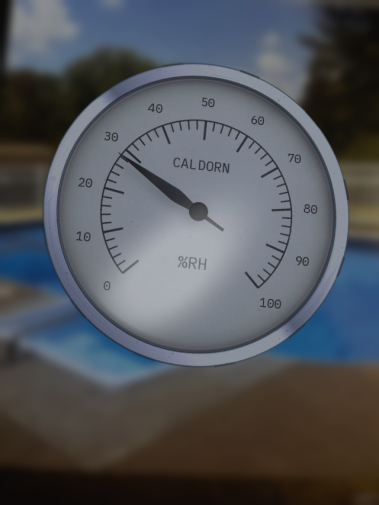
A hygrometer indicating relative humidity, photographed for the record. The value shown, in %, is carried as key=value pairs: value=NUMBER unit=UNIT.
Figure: value=28 unit=%
